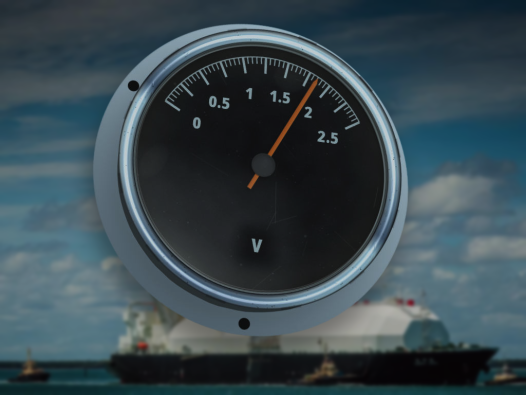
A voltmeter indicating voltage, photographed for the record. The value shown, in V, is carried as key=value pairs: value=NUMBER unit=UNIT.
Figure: value=1.85 unit=V
